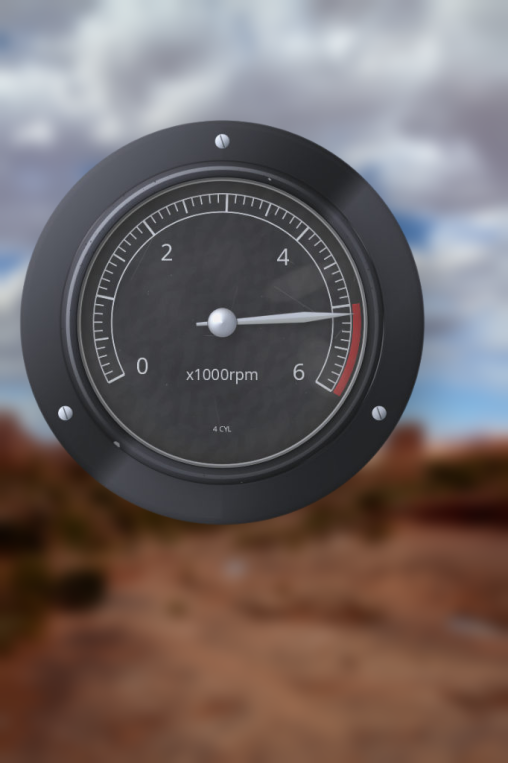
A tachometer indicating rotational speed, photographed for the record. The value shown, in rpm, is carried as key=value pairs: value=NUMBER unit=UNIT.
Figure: value=5100 unit=rpm
